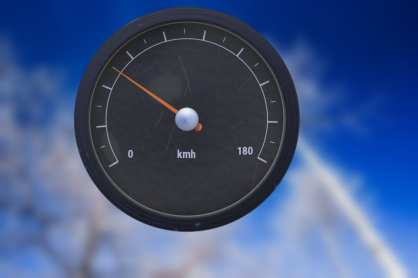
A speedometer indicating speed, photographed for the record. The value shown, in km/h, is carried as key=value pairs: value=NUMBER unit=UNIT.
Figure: value=50 unit=km/h
